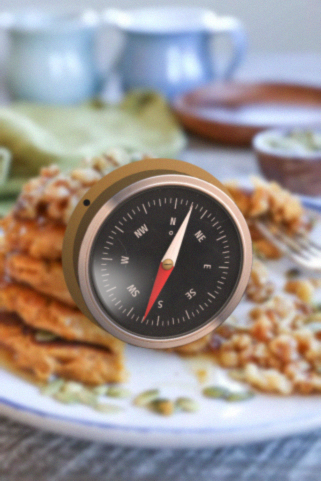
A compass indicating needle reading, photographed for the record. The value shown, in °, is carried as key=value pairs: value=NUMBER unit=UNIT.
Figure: value=195 unit=°
